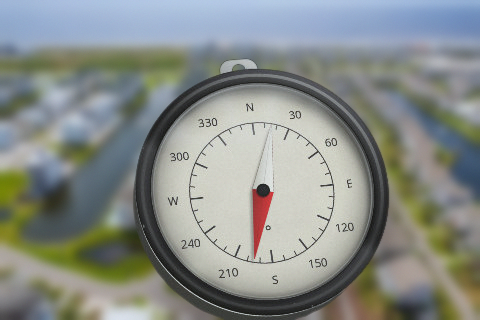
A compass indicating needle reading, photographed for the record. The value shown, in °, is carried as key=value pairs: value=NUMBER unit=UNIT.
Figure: value=195 unit=°
